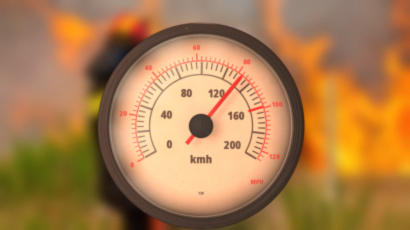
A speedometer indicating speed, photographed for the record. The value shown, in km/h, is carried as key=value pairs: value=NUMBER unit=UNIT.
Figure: value=132 unit=km/h
